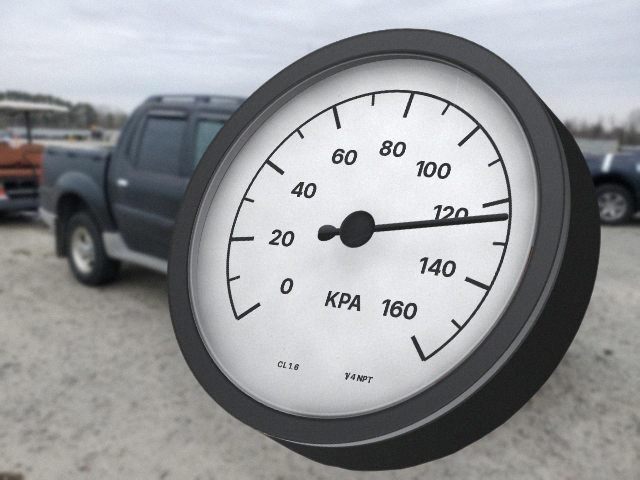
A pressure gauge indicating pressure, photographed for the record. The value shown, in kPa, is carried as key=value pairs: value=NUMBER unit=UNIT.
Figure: value=125 unit=kPa
